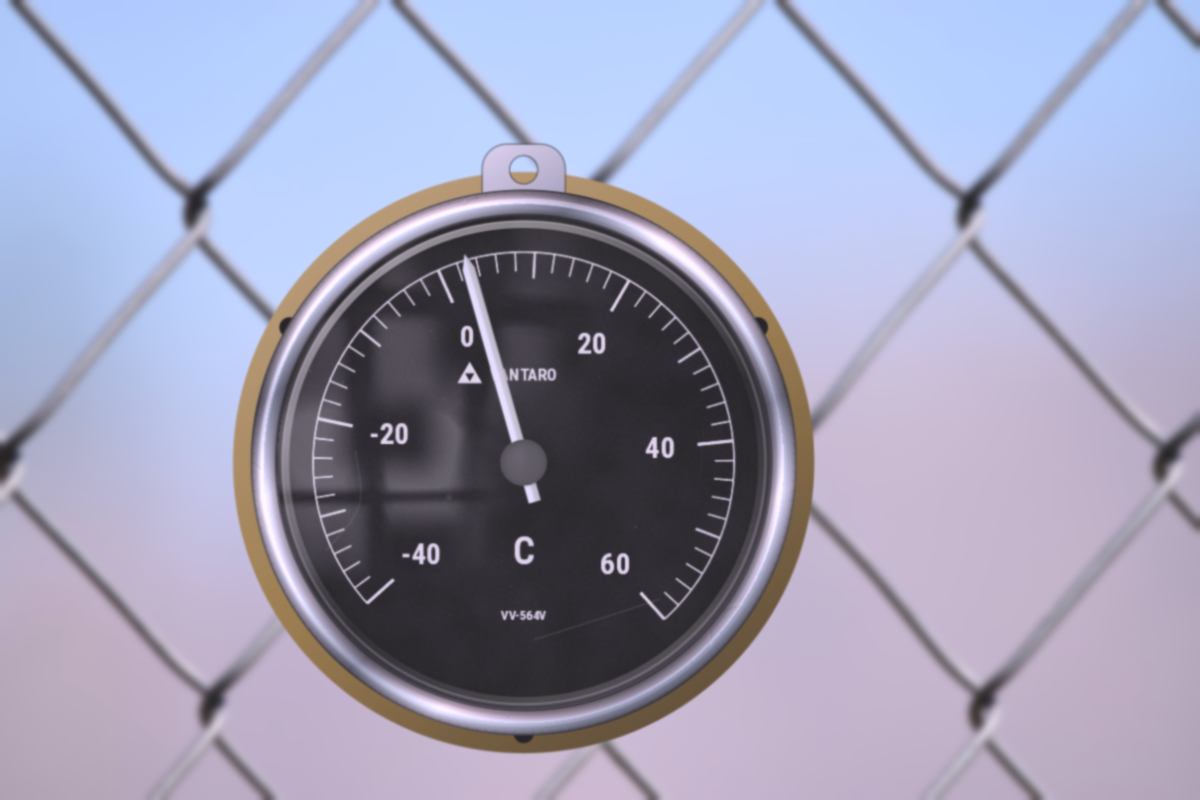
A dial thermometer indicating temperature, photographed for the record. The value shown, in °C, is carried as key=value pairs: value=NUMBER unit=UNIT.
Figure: value=3 unit=°C
